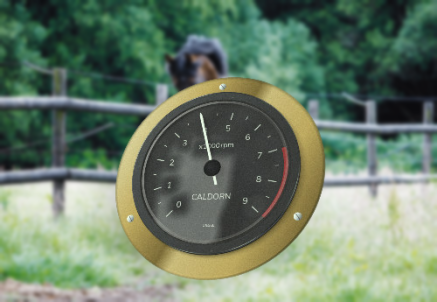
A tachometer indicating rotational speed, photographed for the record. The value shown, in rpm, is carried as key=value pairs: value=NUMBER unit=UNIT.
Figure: value=4000 unit=rpm
